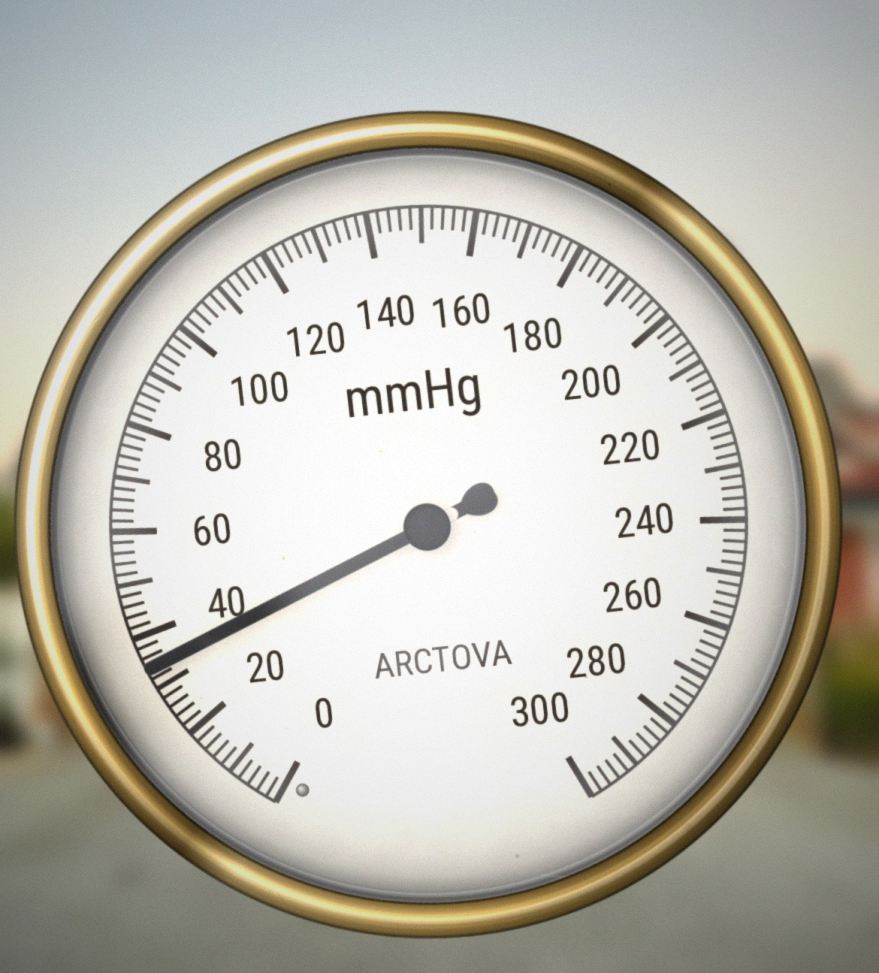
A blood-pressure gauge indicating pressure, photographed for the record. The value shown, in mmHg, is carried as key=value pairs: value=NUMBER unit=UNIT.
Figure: value=34 unit=mmHg
